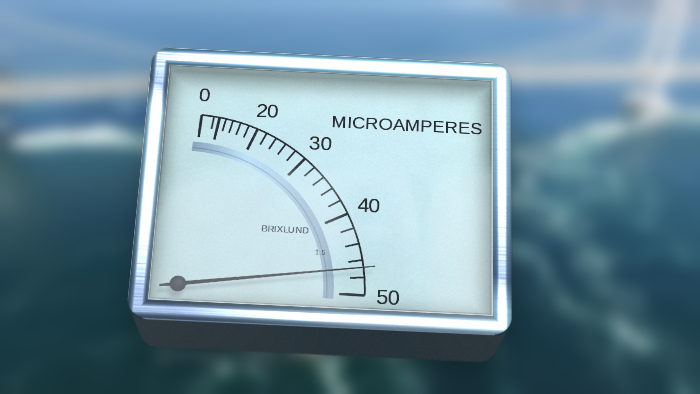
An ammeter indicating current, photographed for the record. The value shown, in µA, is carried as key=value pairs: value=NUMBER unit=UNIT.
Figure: value=47 unit=µA
